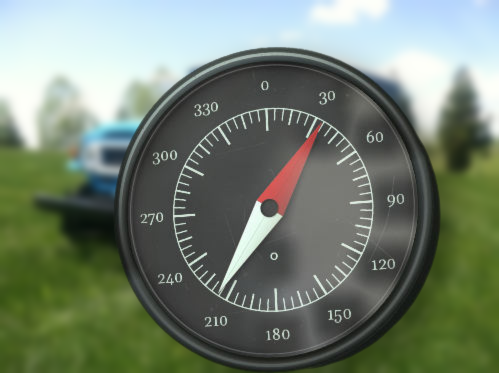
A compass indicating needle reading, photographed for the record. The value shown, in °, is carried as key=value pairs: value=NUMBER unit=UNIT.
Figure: value=35 unit=°
